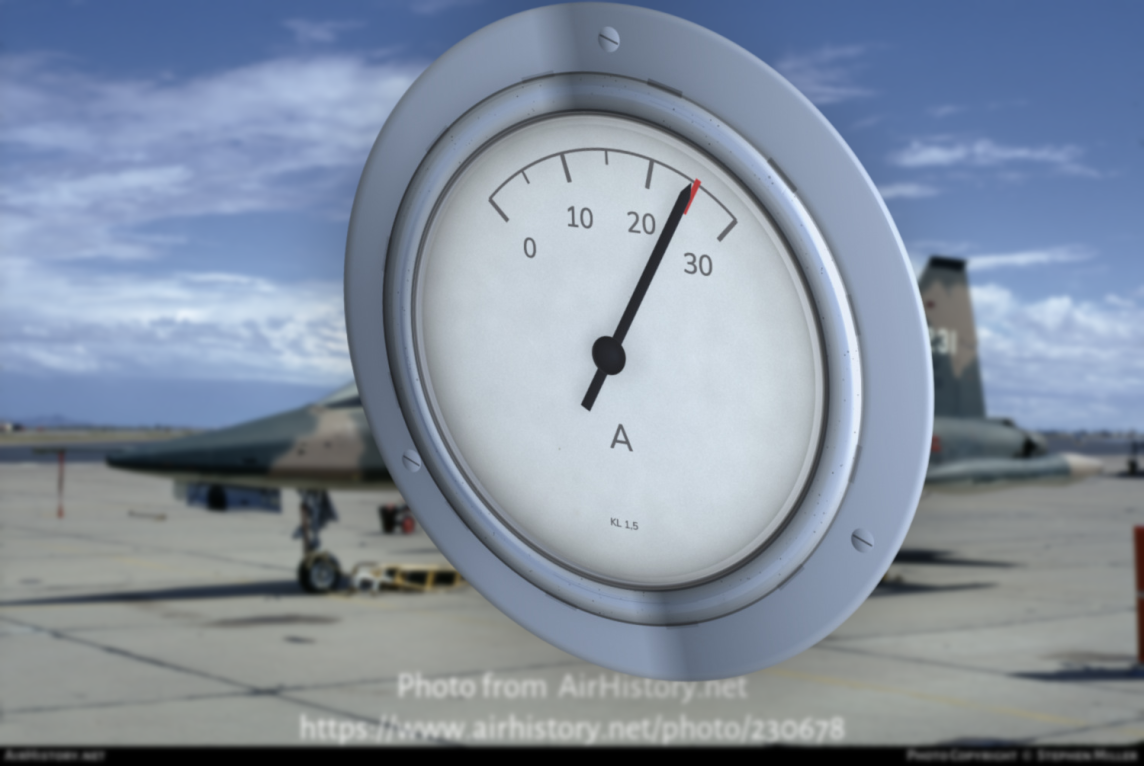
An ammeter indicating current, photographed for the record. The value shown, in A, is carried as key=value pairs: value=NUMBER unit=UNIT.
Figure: value=25 unit=A
